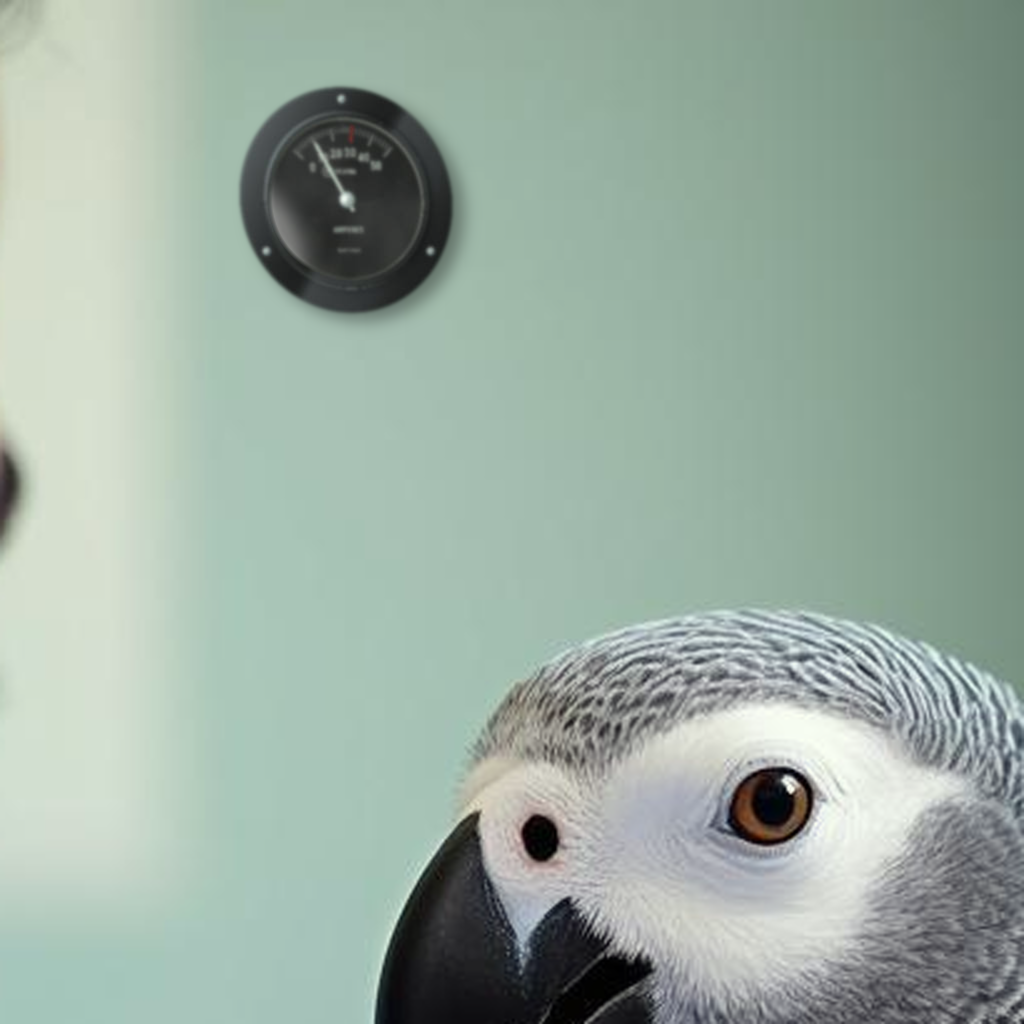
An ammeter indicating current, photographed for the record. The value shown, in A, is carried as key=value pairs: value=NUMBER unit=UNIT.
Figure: value=10 unit=A
